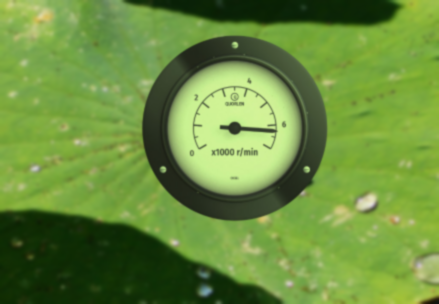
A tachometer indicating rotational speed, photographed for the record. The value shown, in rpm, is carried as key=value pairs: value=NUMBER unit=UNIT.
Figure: value=6250 unit=rpm
